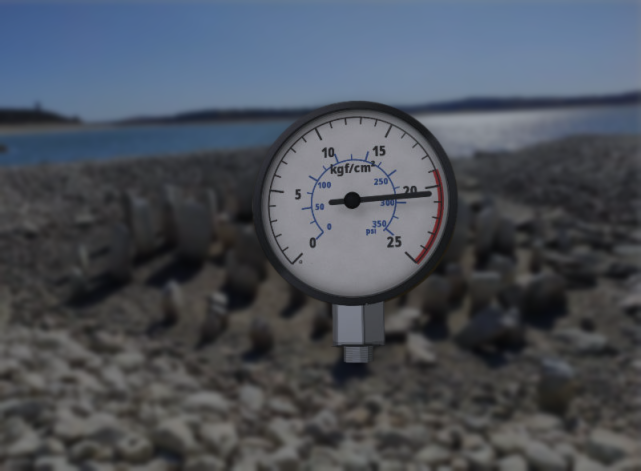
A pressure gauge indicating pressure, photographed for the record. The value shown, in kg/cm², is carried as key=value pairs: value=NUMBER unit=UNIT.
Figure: value=20.5 unit=kg/cm²
